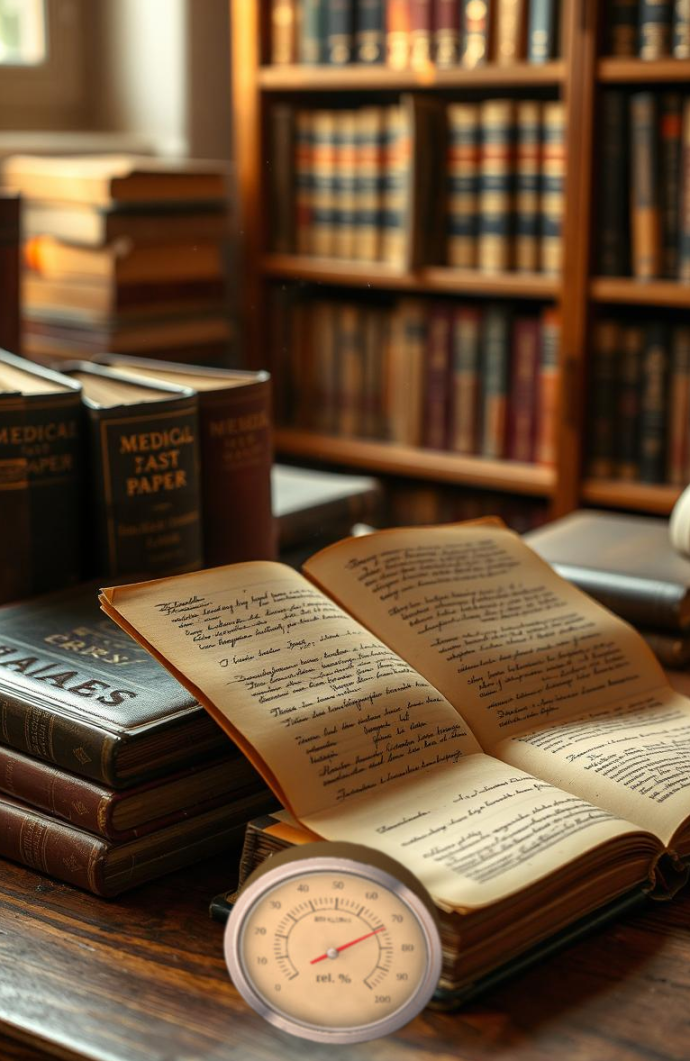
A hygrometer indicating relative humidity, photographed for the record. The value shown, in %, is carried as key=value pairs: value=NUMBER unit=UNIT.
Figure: value=70 unit=%
